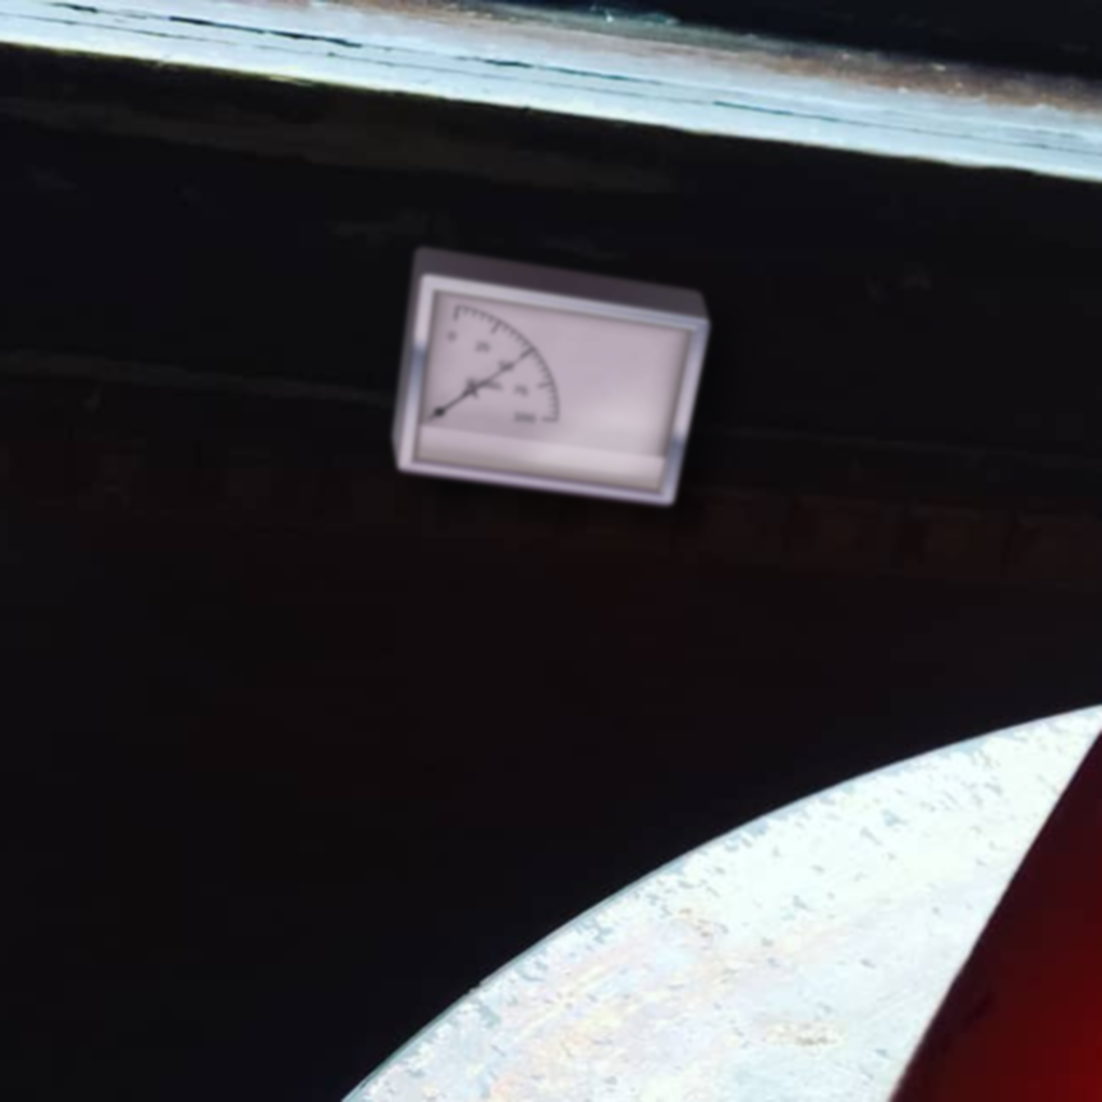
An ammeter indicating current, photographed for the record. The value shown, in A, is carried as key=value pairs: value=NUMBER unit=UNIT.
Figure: value=50 unit=A
